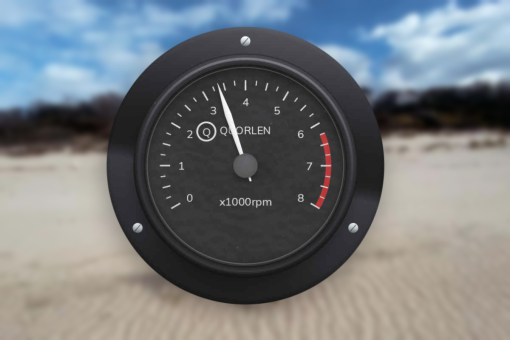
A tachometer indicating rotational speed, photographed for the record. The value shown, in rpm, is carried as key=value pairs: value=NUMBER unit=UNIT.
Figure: value=3375 unit=rpm
